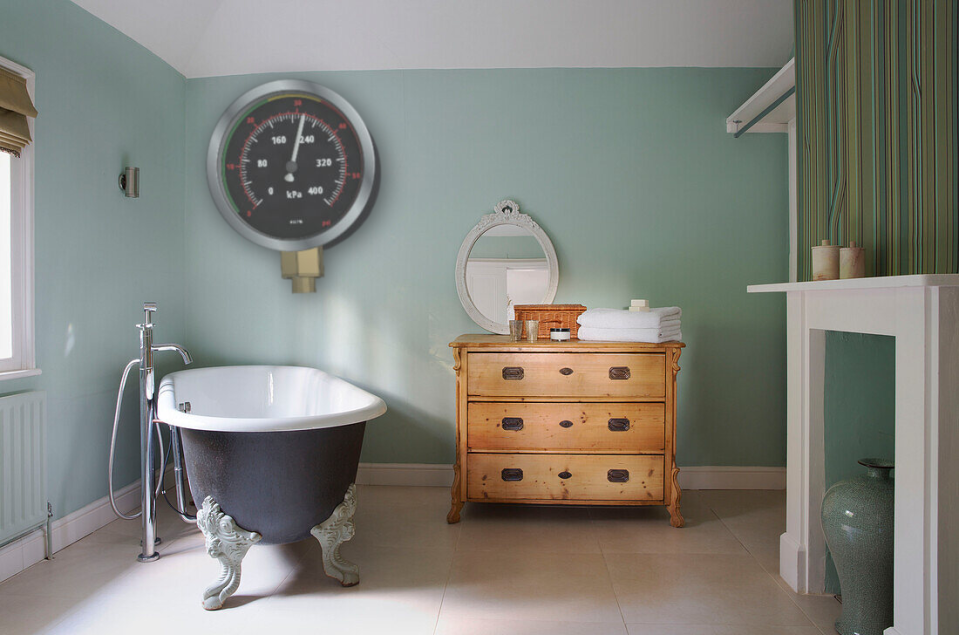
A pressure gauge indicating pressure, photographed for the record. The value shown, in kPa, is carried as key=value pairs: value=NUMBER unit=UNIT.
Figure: value=220 unit=kPa
